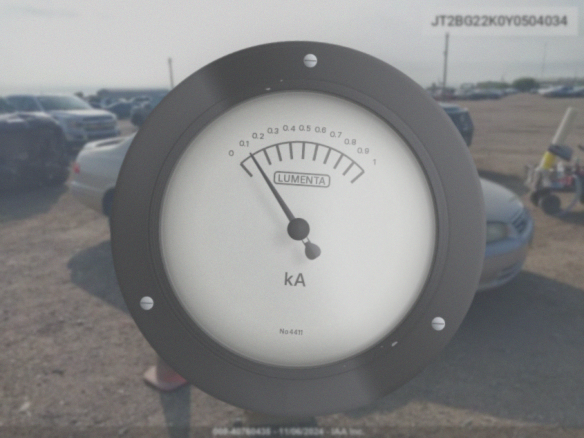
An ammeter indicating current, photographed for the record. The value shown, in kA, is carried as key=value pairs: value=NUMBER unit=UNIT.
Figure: value=0.1 unit=kA
